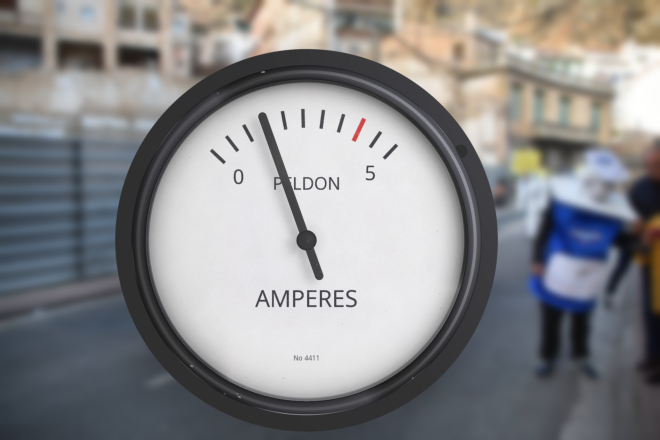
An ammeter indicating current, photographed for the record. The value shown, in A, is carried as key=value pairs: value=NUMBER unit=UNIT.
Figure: value=1.5 unit=A
